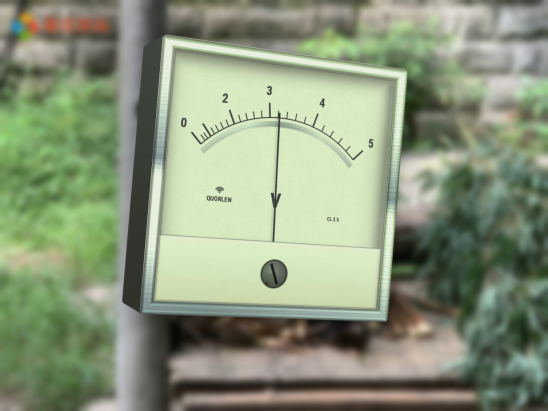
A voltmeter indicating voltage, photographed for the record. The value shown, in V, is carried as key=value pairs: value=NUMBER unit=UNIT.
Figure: value=3.2 unit=V
